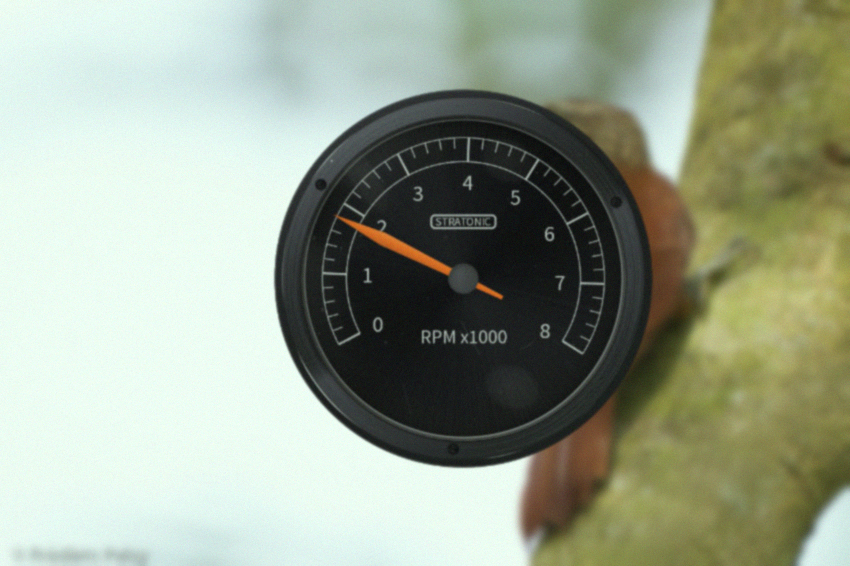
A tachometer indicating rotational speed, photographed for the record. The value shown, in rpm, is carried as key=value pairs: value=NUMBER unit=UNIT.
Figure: value=1800 unit=rpm
